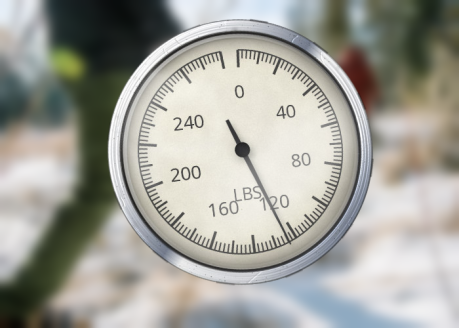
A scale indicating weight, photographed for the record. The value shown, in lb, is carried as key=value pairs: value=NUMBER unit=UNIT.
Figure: value=124 unit=lb
